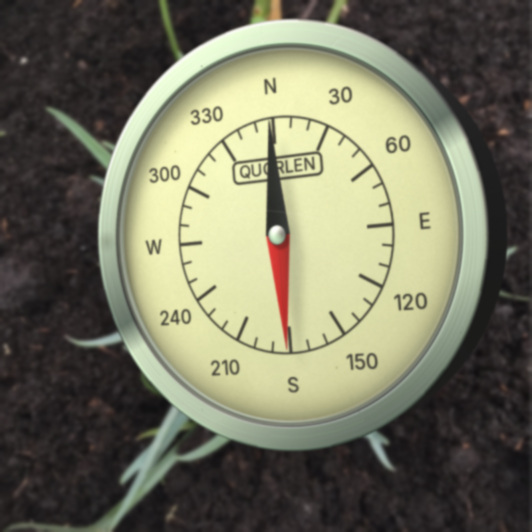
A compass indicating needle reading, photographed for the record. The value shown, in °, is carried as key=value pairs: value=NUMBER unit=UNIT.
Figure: value=180 unit=°
